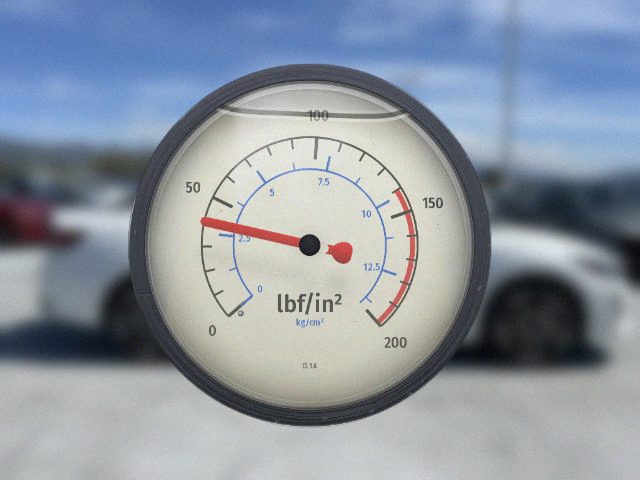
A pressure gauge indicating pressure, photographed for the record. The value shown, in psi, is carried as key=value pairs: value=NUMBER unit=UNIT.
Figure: value=40 unit=psi
